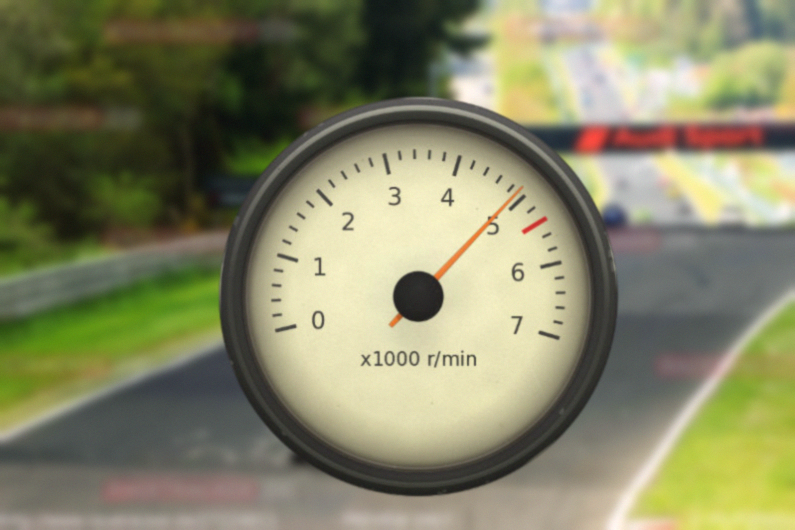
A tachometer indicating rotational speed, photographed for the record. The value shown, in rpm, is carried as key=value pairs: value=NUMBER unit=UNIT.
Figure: value=4900 unit=rpm
